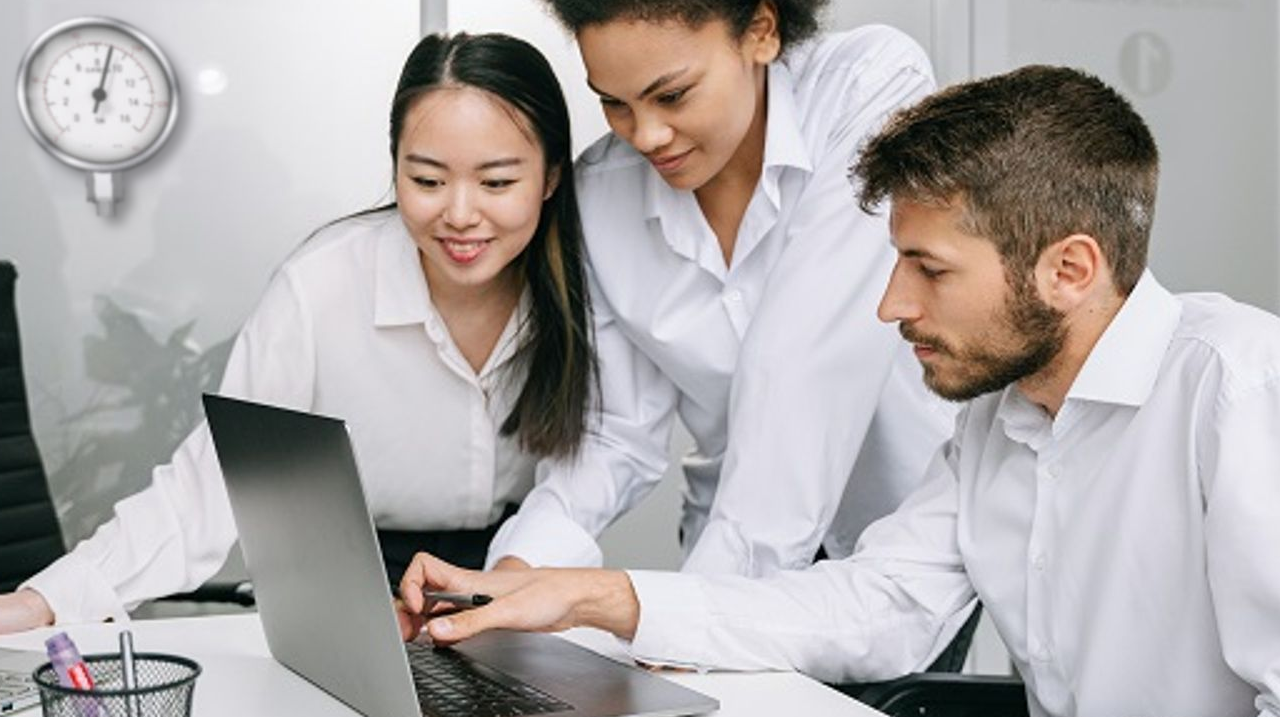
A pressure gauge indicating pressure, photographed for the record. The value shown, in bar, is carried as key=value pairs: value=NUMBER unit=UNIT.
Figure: value=9 unit=bar
